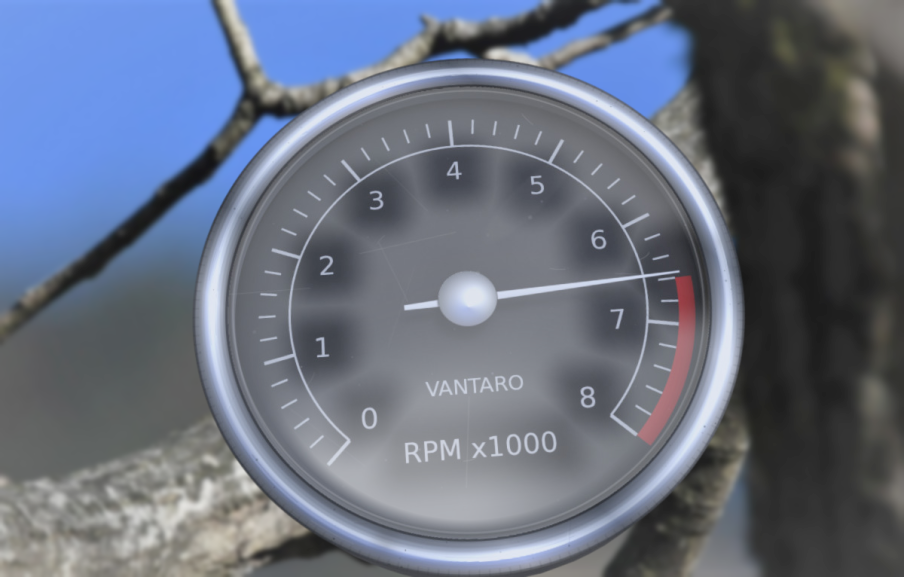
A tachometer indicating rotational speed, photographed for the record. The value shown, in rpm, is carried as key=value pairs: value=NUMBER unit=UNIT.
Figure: value=6600 unit=rpm
